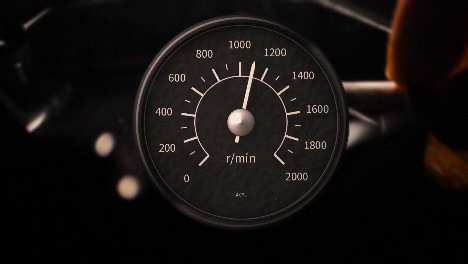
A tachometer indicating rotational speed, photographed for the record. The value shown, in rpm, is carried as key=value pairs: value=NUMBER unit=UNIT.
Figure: value=1100 unit=rpm
